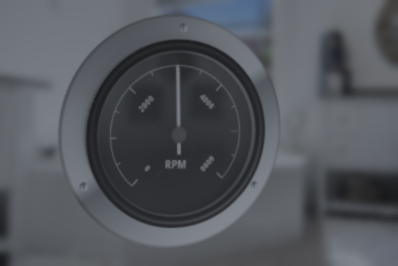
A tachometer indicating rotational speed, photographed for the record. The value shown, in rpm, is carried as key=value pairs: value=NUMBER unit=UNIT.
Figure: value=3000 unit=rpm
